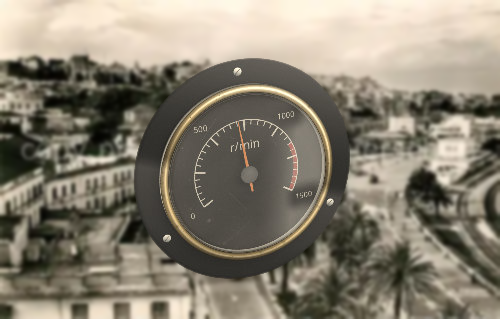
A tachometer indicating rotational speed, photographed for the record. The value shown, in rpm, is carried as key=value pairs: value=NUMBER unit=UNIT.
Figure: value=700 unit=rpm
